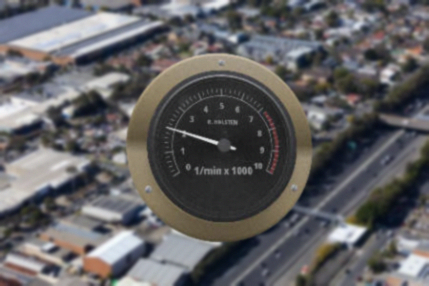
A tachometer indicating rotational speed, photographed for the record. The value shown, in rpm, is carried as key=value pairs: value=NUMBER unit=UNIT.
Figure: value=2000 unit=rpm
